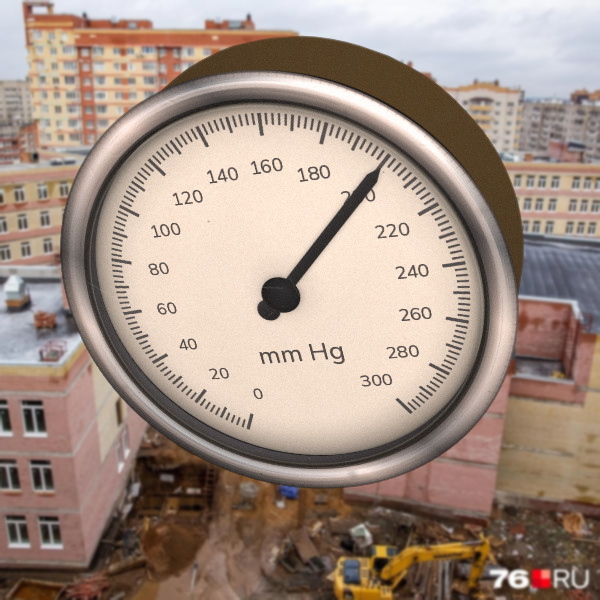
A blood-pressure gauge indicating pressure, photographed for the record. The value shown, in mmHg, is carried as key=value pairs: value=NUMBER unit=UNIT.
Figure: value=200 unit=mmHg
